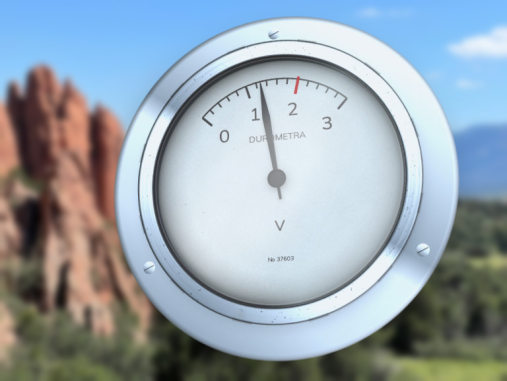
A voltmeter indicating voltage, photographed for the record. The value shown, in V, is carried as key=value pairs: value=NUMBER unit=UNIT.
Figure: value=1.3 unit=V
